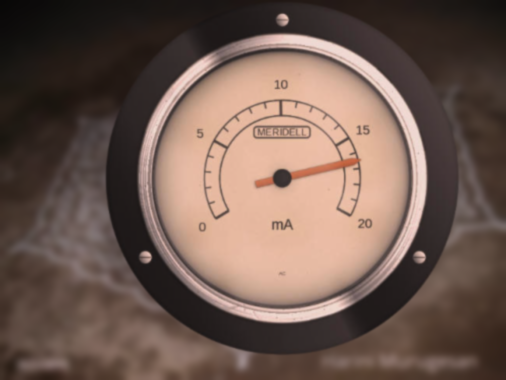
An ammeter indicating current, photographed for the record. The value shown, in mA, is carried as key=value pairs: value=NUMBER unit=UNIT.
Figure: value=16.5 unit=mA
